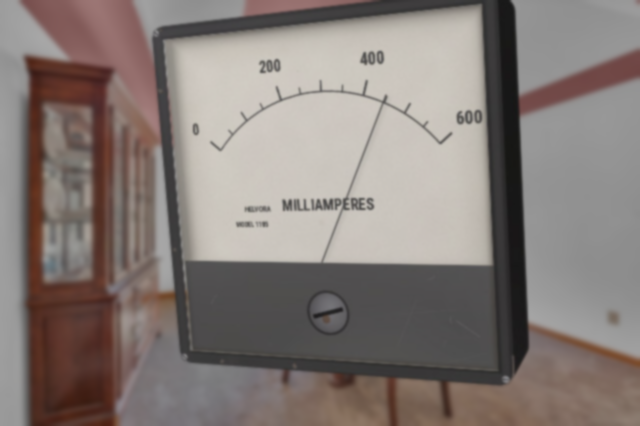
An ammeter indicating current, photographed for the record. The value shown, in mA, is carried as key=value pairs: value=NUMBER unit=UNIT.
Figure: value=450 unit=mA
